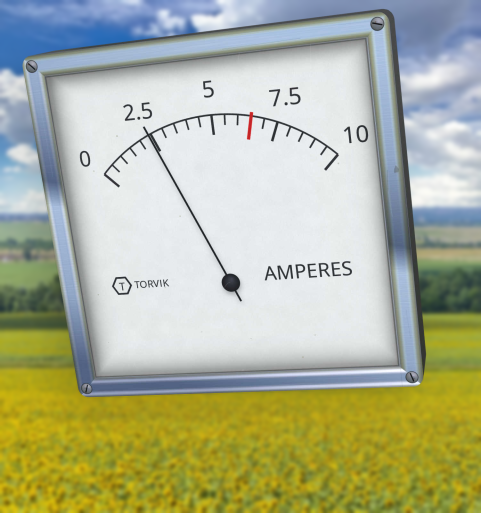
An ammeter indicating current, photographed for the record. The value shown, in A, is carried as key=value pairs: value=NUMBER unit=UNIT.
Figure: value=2.5 unit=A
